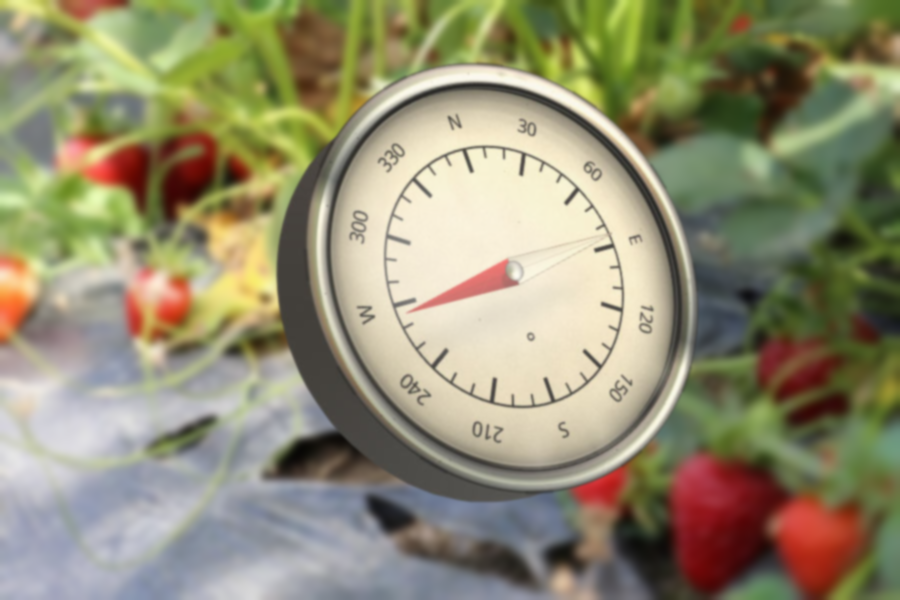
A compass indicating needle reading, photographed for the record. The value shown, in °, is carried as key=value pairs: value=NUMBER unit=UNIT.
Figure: value=265 unit=°
